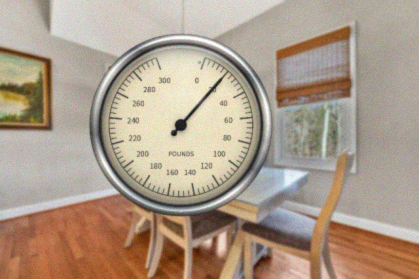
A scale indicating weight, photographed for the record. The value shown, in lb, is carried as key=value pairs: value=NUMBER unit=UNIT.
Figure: value=20 unit=lb
